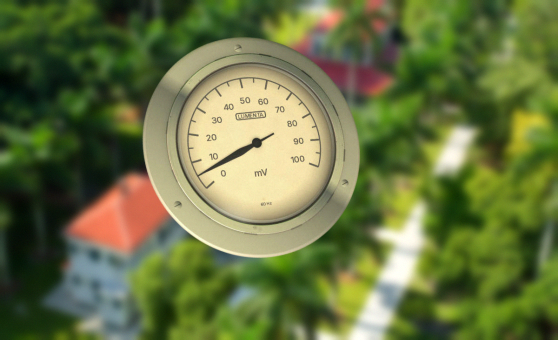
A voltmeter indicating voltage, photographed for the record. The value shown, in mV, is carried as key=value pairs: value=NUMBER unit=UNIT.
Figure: value=5 unit=mV
